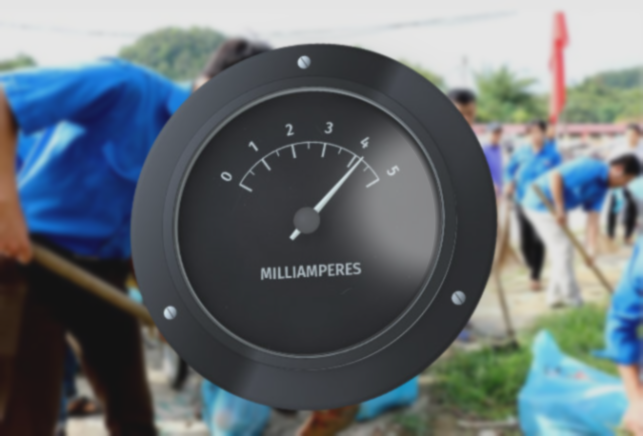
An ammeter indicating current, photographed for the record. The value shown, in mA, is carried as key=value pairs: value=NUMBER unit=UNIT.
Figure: value=4.25 unit=mA
